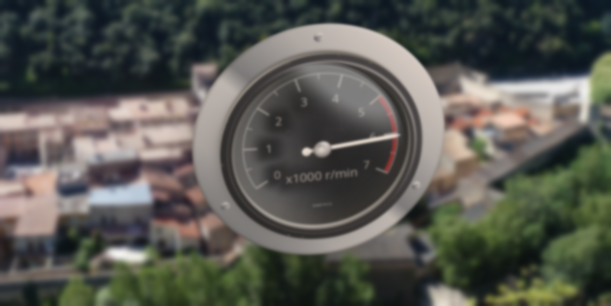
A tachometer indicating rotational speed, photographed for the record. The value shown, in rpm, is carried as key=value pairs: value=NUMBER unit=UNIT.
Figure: value=6000 unit=rpm
